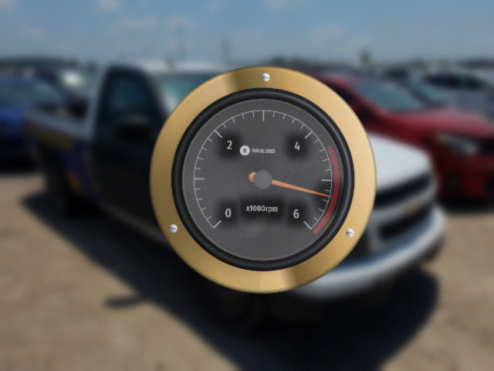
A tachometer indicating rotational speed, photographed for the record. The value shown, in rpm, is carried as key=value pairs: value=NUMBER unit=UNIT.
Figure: value=5300 unit=rpm
